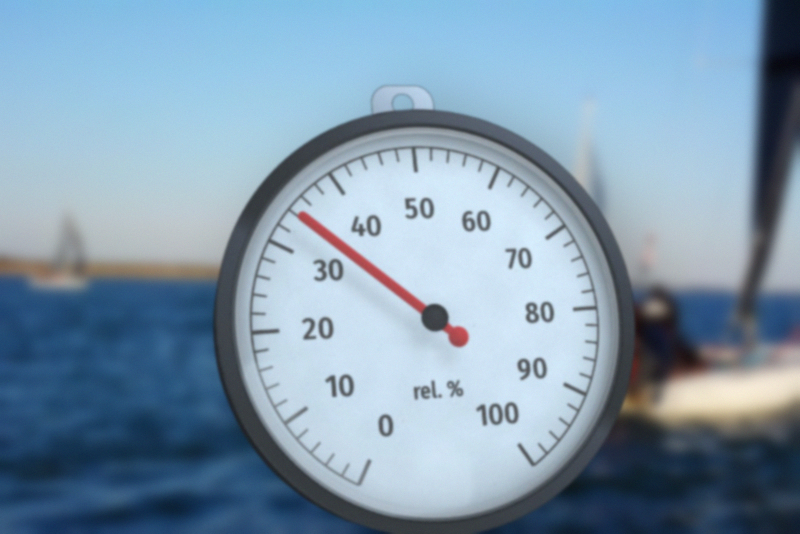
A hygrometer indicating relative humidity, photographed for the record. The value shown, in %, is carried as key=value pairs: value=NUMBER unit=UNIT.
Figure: value=34 unit=%
